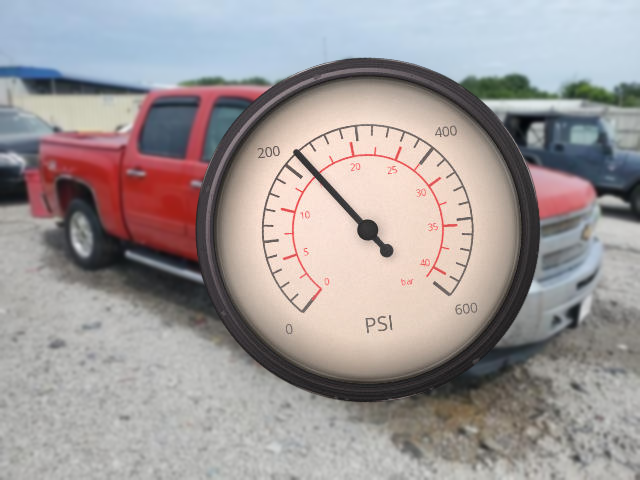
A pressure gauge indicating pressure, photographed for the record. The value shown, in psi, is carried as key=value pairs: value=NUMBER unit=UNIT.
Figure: value=220 unit=psi
